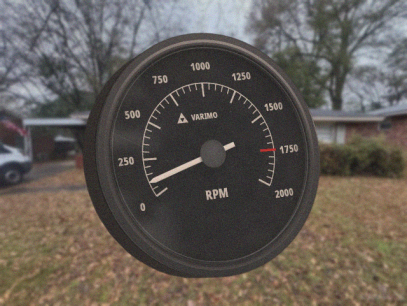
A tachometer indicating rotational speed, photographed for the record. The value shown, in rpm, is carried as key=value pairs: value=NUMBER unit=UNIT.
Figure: value=100 unit=rpm
